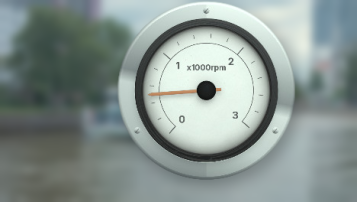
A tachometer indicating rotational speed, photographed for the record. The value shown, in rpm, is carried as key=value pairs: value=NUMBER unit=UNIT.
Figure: value=500 unit=rpm
